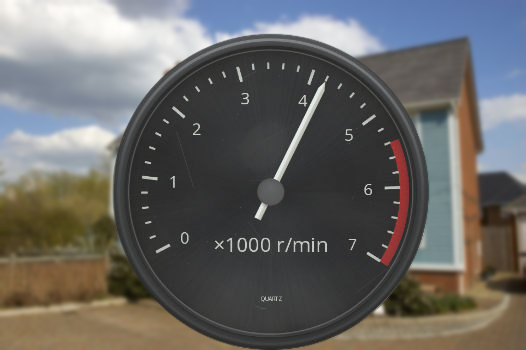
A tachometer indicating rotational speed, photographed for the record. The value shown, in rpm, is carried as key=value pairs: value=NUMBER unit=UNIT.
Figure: value=4200 unit=rpm
